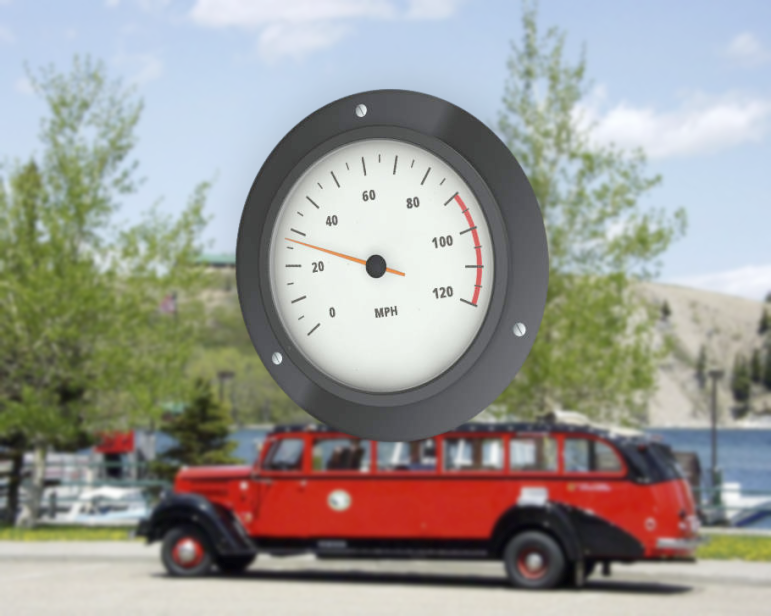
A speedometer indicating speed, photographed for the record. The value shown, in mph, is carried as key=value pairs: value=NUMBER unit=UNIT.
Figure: value=27.5 unit=mph
